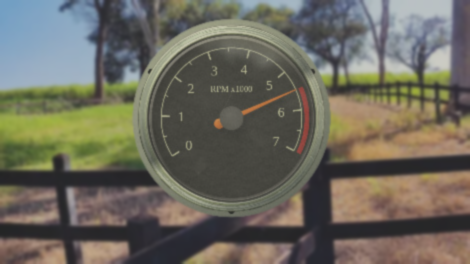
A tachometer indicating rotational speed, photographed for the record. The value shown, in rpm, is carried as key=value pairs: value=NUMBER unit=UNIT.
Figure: value=5500 unit=rpm
